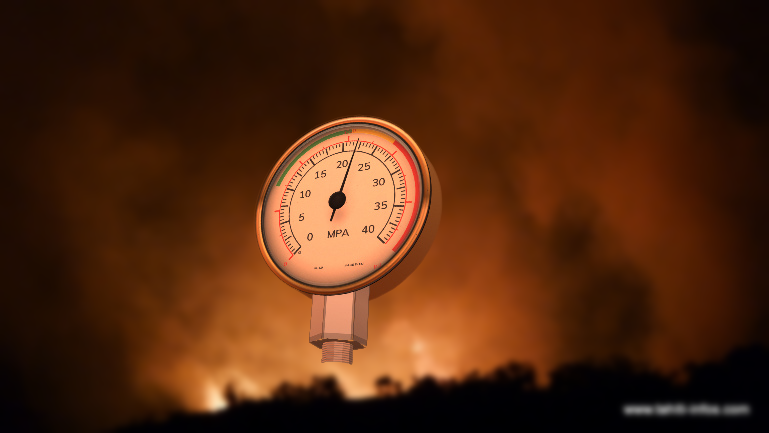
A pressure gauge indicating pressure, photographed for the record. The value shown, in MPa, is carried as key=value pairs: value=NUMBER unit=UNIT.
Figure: value=22.5 unit=MPa
